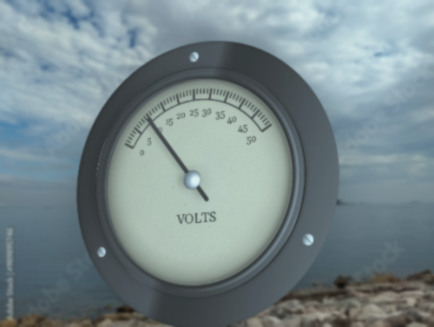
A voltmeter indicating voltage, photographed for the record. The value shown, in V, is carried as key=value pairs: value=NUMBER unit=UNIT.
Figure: value=10 unit=V
